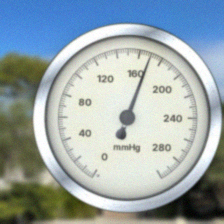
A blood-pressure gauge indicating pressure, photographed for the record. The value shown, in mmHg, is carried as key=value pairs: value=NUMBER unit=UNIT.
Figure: value=170 unit=mmHg
